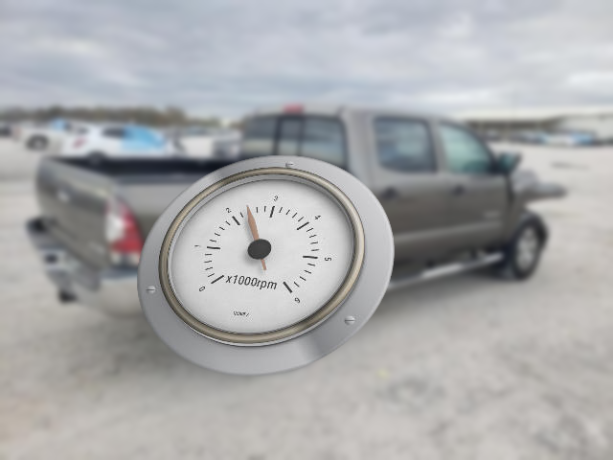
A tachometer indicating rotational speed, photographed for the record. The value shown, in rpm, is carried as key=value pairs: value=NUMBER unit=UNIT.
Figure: value=2400 unit=rpm
